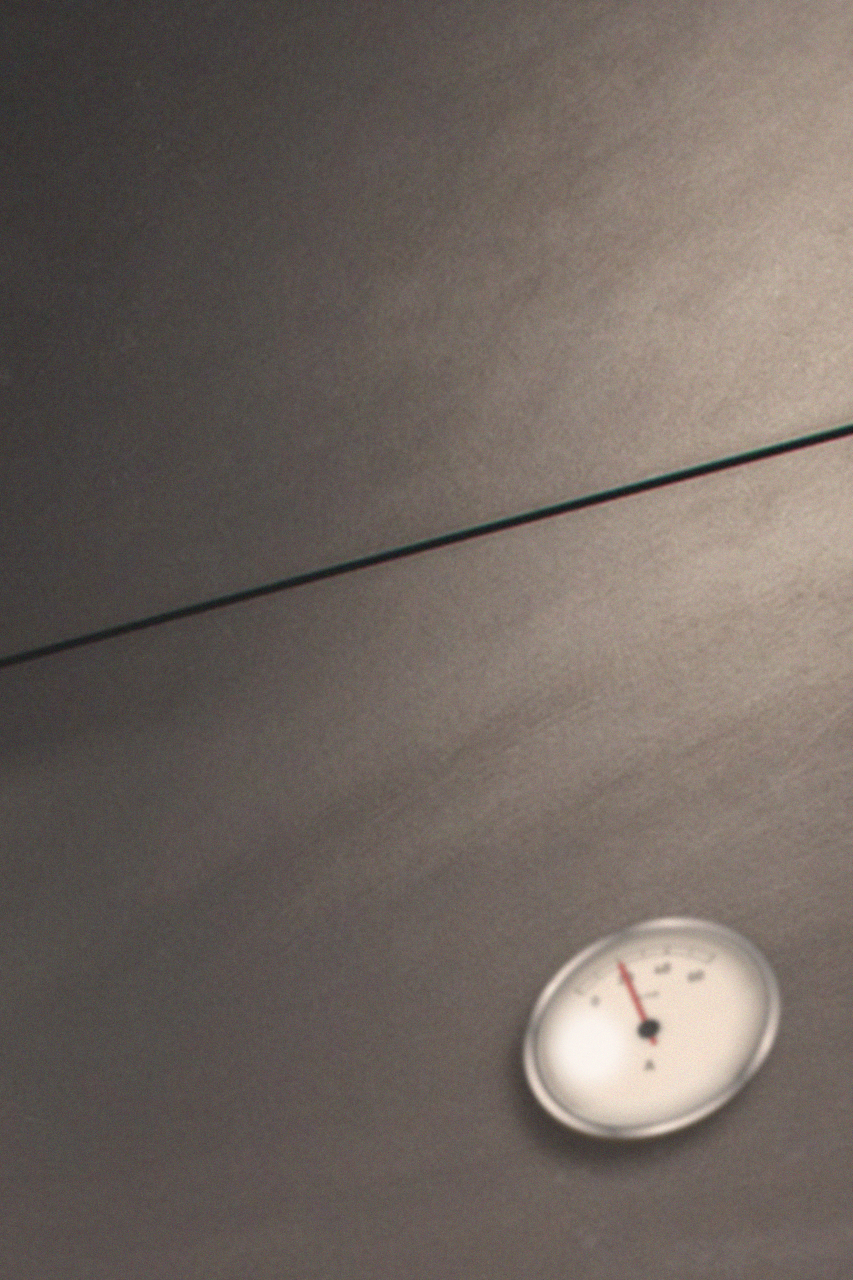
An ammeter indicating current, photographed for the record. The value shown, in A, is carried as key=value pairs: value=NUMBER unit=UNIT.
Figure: value=20 unit=A
